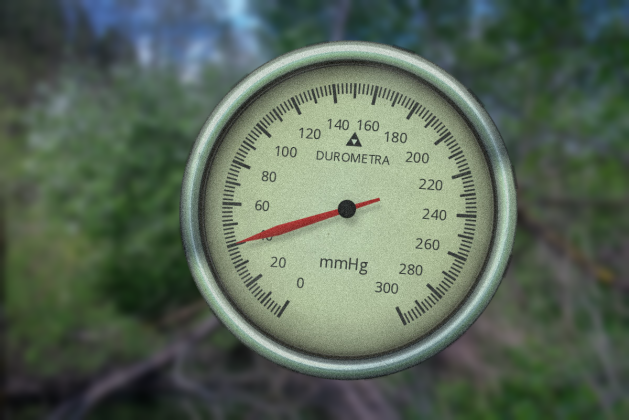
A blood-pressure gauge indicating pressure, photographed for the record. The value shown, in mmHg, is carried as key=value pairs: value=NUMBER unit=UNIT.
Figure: value=40 unit=mmHg
